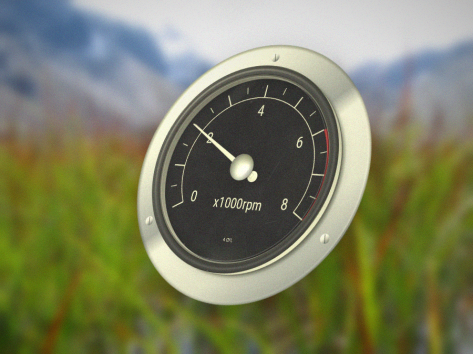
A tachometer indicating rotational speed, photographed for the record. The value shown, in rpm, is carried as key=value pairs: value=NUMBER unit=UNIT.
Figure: value=2000 unit=rpm
